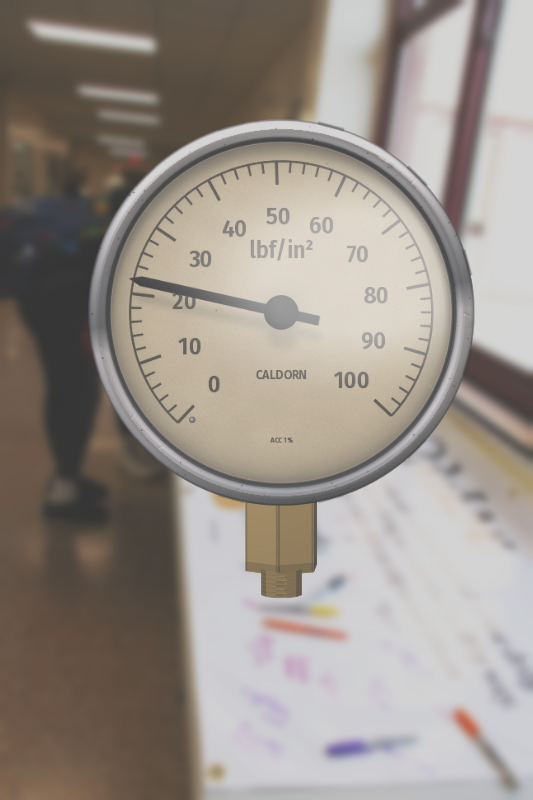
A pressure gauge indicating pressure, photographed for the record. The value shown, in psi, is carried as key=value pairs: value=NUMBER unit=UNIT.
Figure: value=22 unit=psi
